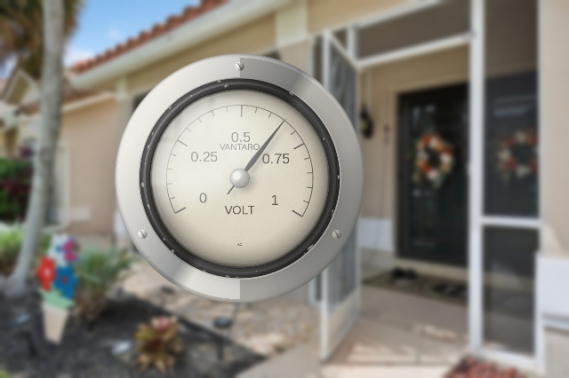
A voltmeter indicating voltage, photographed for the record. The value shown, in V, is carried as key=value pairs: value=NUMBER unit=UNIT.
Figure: value=0.65 unit=V
